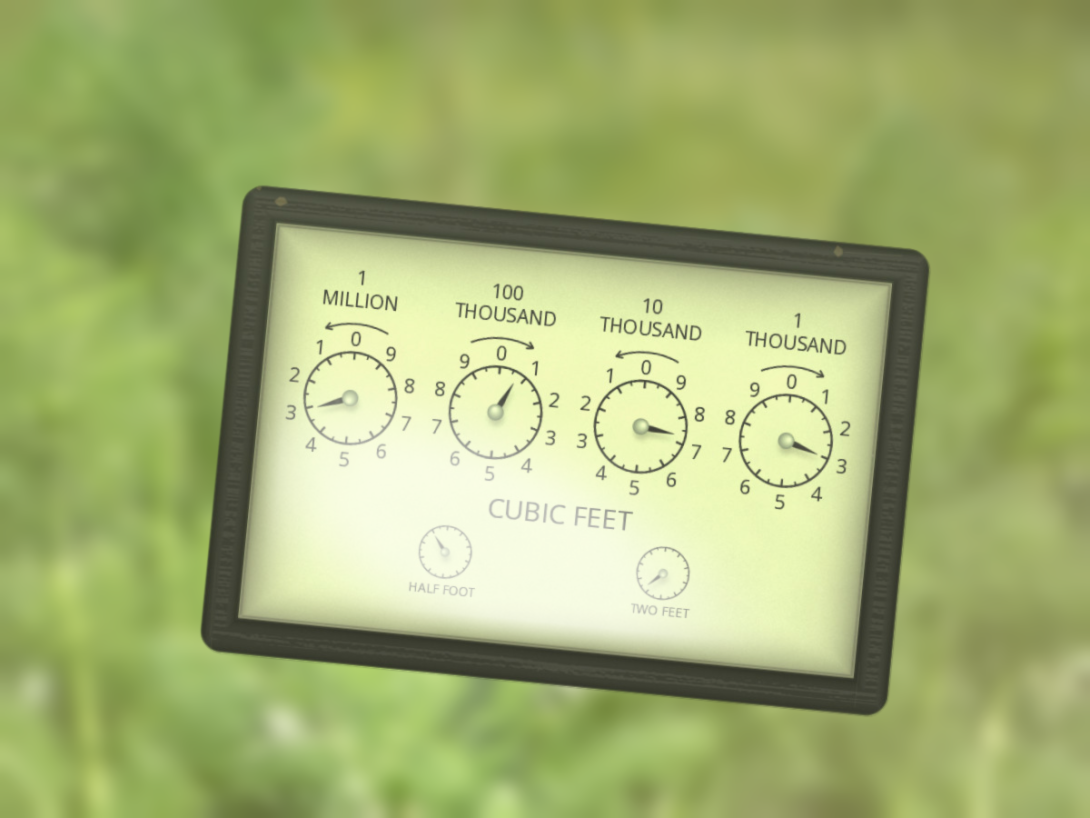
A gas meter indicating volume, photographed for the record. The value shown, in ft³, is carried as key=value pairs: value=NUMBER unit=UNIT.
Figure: value=307300 unit=ft³
